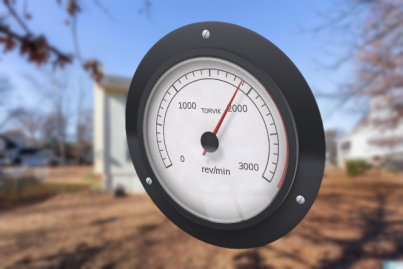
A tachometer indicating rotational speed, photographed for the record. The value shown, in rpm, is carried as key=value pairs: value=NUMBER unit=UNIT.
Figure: value=1900 unit=rpm
